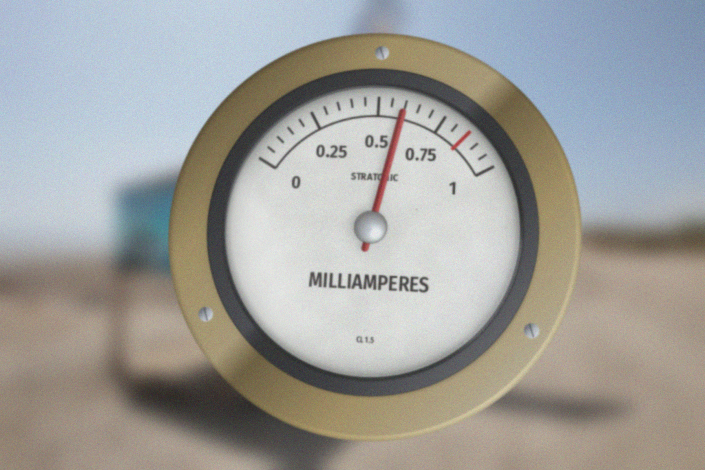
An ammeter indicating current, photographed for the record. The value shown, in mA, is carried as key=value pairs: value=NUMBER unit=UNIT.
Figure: value=0.6 unit=mA
